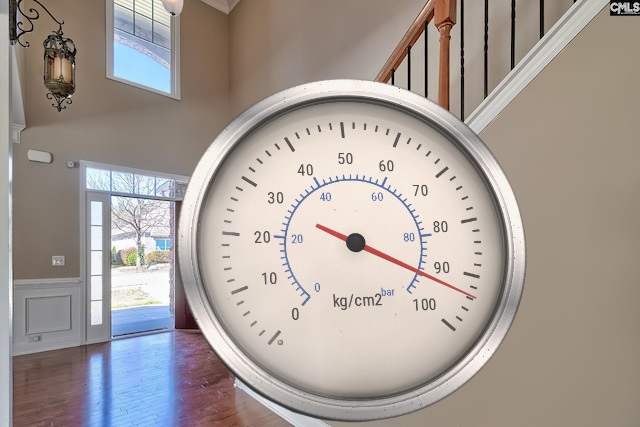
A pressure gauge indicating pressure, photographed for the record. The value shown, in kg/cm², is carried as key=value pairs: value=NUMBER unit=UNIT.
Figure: value=94 unit=kg/cm²
